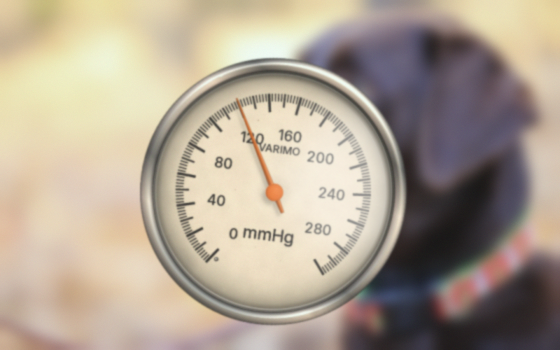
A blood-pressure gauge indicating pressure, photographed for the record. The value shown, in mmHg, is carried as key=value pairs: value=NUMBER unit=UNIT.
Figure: value=120 unit=mmHg
